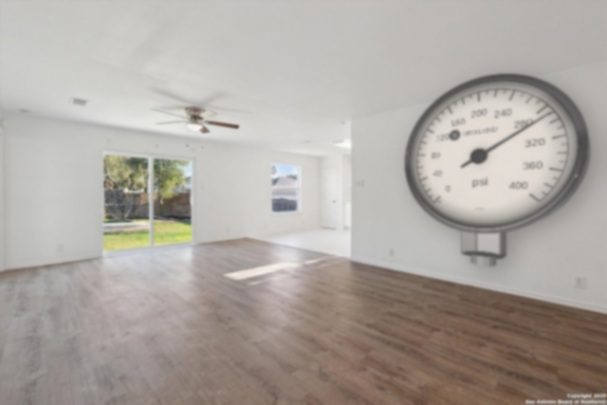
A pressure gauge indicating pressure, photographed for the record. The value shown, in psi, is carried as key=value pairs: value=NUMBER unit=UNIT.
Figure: value=290 unit=psi
